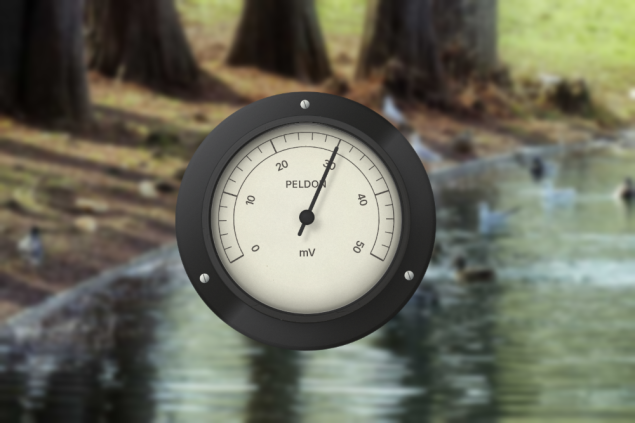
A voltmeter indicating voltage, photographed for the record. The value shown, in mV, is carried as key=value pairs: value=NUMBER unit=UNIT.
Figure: value=30 unit=mV
